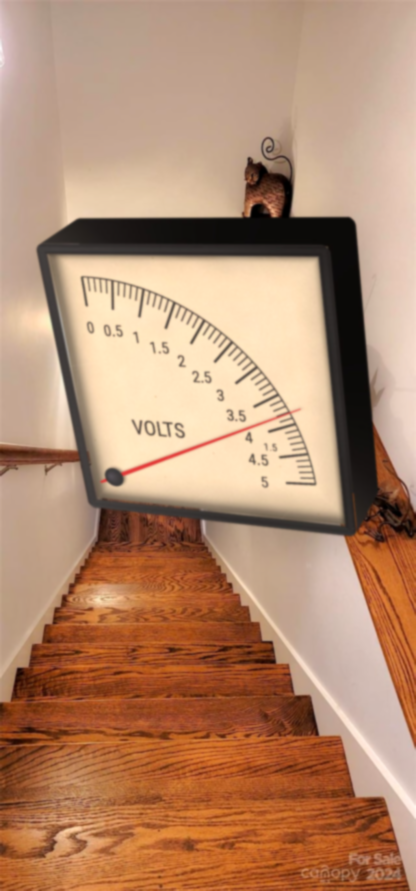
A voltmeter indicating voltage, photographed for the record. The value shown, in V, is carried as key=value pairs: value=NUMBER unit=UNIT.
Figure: value=3.8 unit=V
